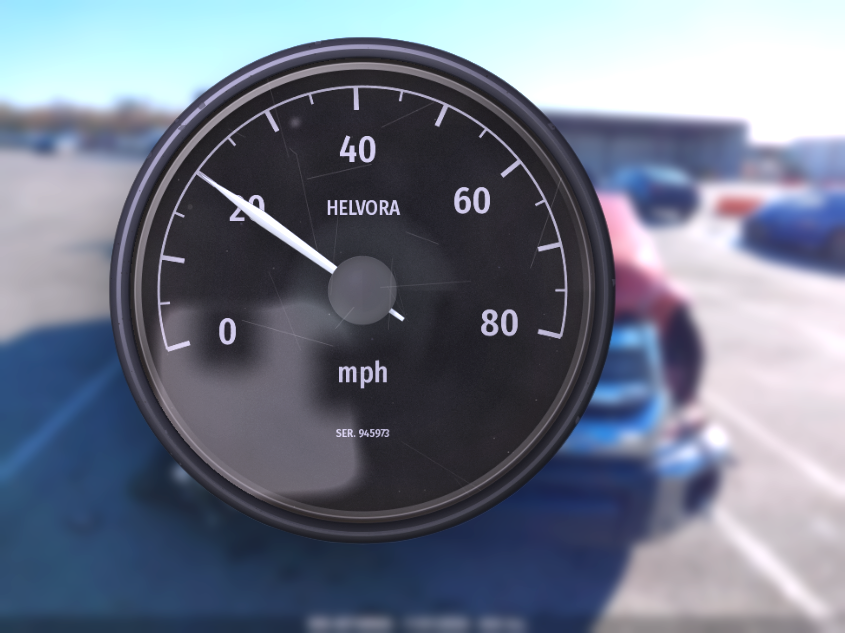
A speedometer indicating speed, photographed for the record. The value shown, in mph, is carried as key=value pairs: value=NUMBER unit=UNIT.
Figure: value=20 unit=mph
